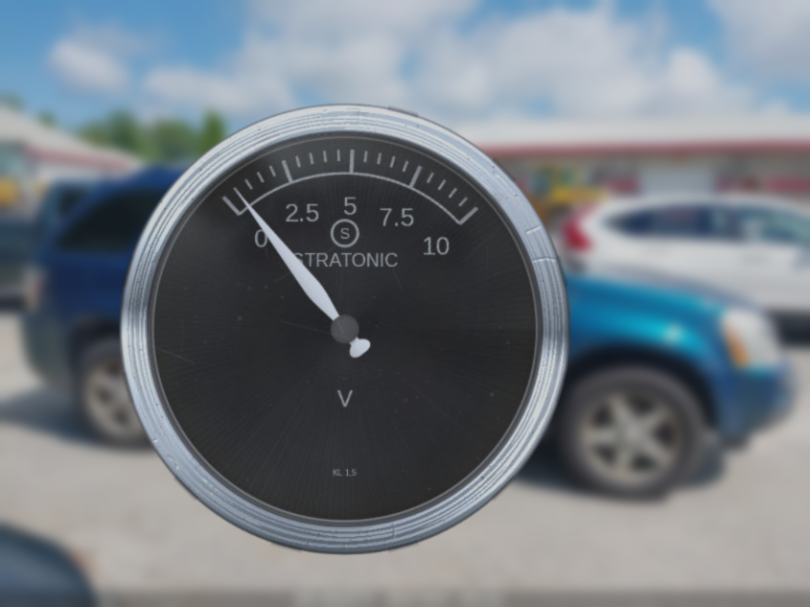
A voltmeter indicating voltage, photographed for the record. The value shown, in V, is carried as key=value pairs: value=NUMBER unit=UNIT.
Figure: value=0.5 unit=V
